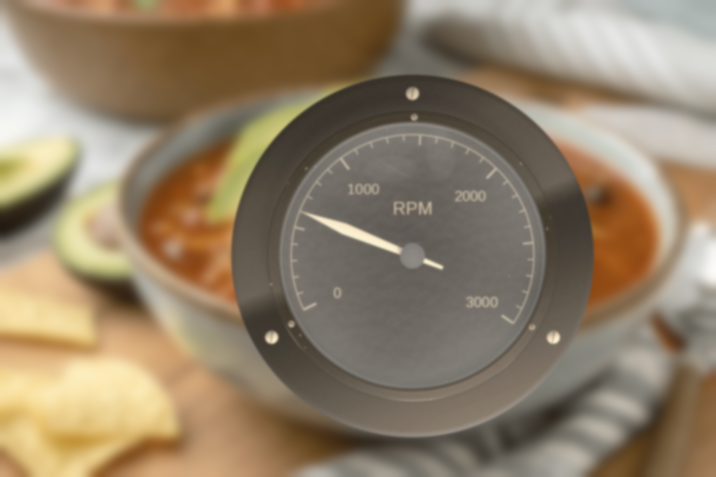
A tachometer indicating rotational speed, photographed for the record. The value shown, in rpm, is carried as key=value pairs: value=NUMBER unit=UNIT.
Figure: value=600 unit=rpm
